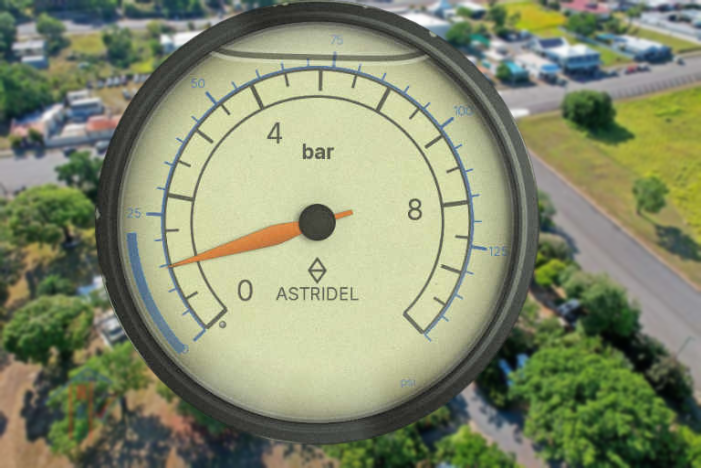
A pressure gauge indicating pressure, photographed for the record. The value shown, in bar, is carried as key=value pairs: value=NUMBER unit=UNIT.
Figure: value=1 unit=bar
